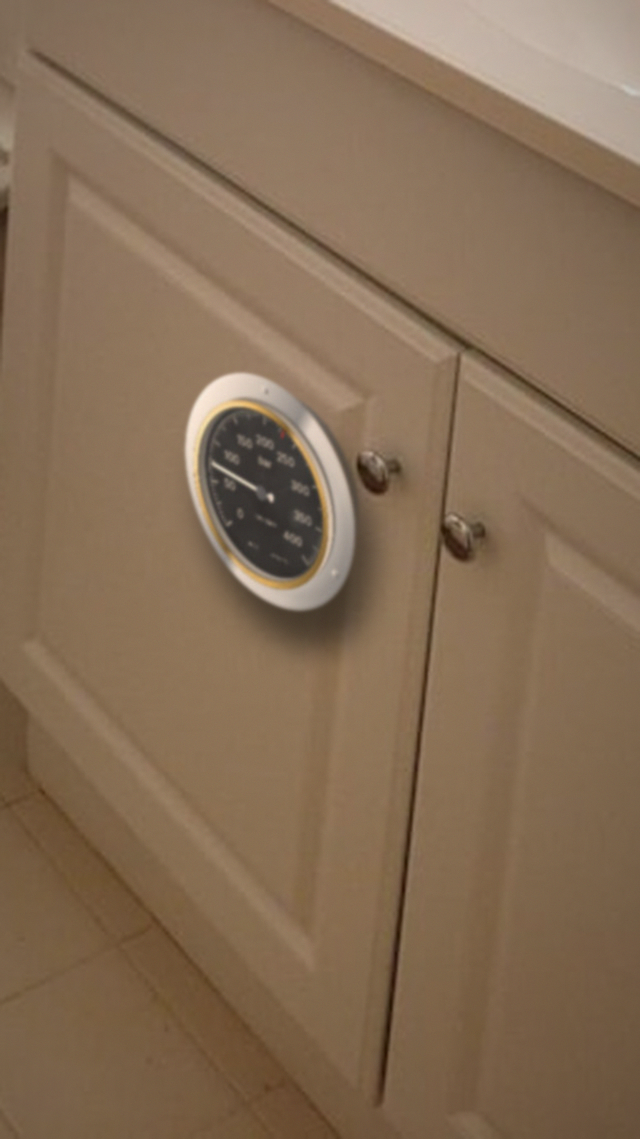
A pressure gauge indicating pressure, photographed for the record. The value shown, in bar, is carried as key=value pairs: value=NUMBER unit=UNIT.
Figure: value=75 unit=bar
